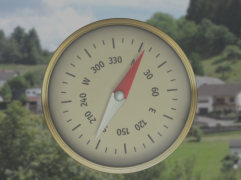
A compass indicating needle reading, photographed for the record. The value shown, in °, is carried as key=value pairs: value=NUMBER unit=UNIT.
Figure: value=5 unit=°
